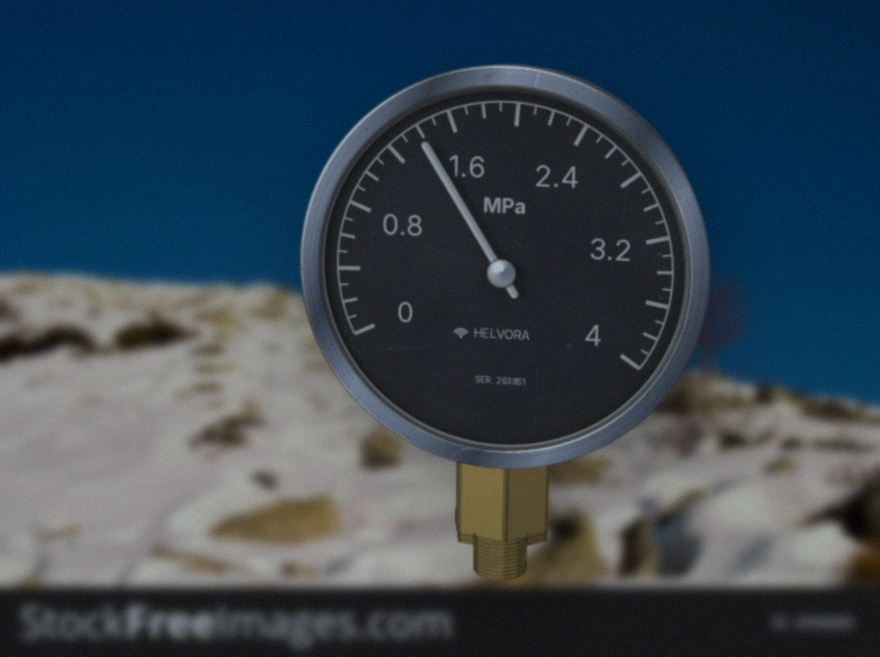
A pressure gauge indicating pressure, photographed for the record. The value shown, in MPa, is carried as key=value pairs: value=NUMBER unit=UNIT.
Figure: value=1.4 unit=MPa
